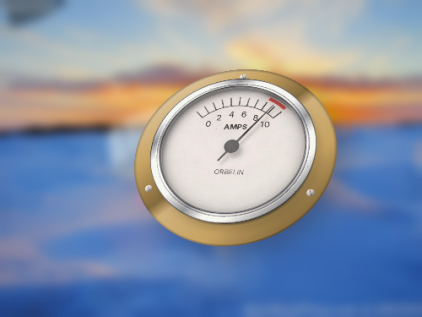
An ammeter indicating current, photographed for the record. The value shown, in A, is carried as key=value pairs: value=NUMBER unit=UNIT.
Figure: value=9 unit=A
